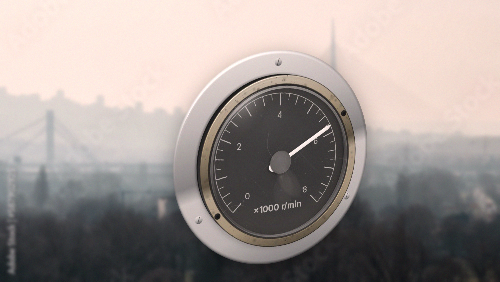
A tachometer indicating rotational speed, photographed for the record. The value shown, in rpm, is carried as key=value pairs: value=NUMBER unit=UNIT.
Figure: value=5750 unit=rpm
